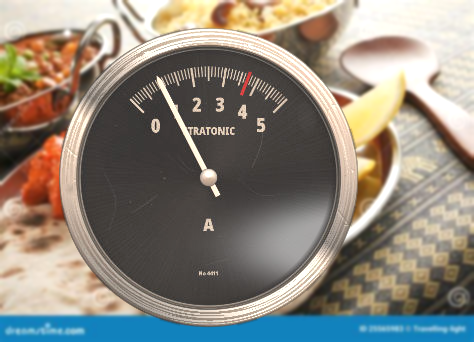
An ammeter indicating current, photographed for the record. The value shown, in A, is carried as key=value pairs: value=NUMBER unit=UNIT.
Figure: value=1 unit=A
